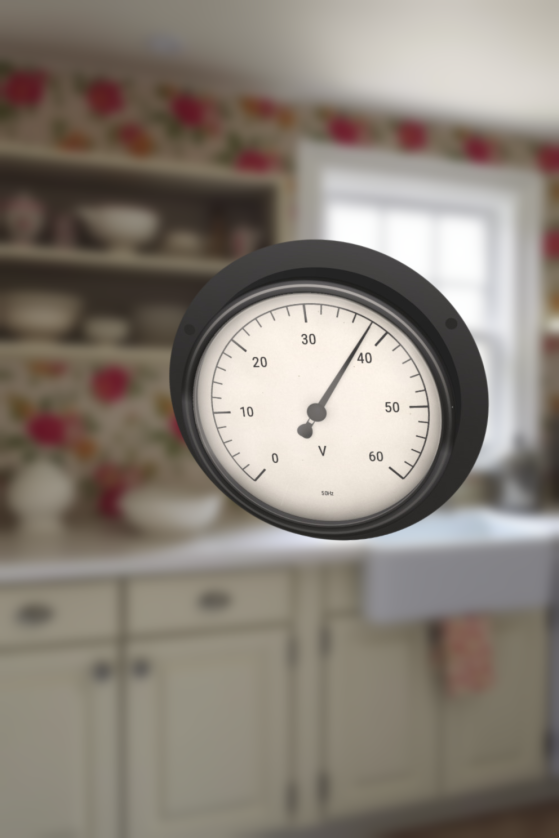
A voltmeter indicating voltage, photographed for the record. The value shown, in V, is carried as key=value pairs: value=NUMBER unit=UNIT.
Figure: value=38 unit=V
